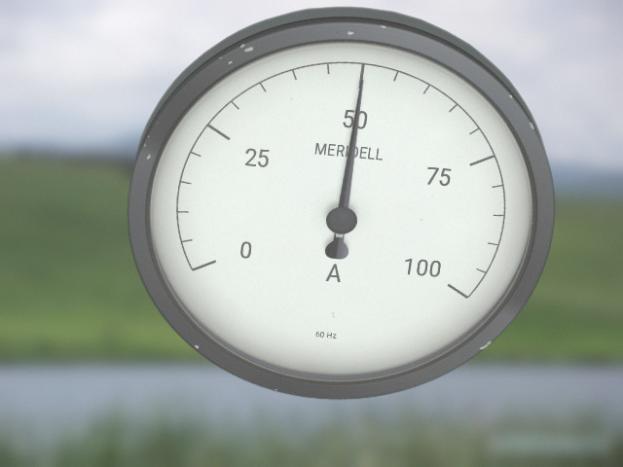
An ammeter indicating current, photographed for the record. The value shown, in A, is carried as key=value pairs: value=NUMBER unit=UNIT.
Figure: value=50 unit=A
